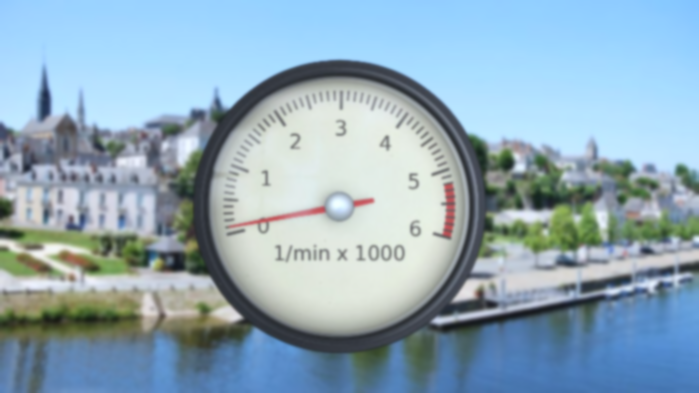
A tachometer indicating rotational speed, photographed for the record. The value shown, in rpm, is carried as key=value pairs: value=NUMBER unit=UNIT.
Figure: value=100 unit=rpm
